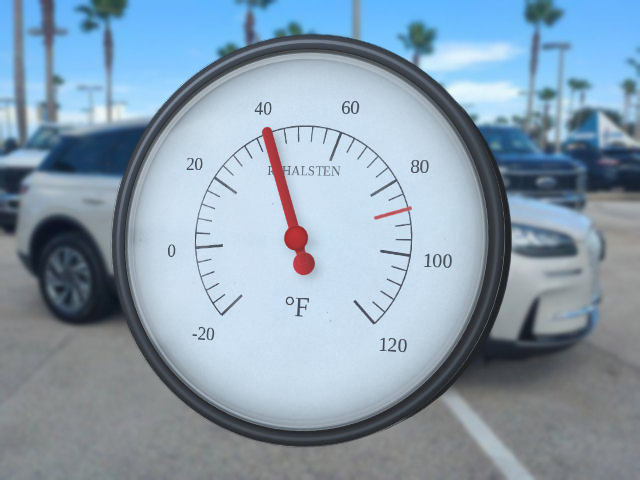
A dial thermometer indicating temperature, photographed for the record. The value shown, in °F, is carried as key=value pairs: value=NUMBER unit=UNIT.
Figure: value=40 unit=°F
